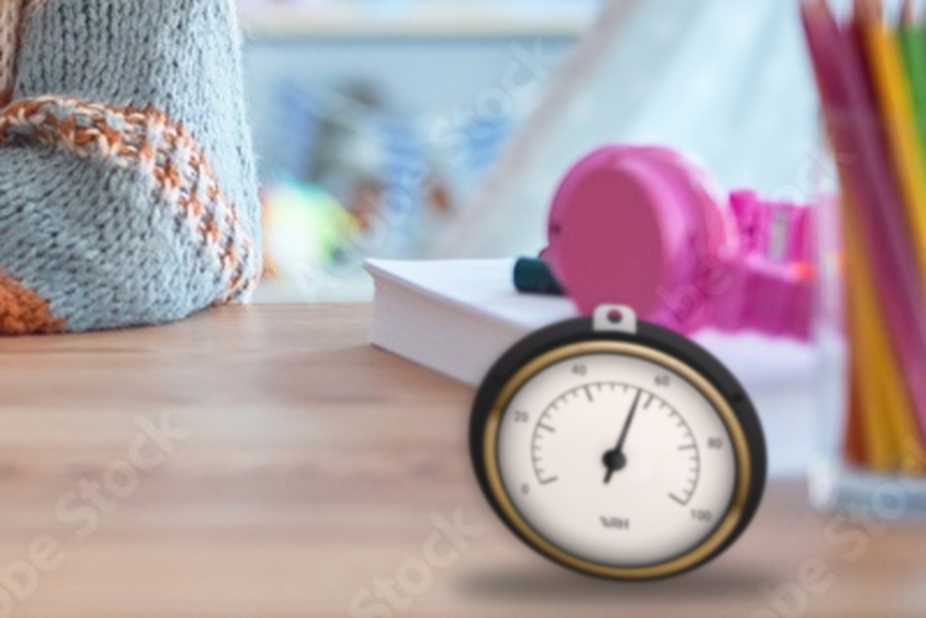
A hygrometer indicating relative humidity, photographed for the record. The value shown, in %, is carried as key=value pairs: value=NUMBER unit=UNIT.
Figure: value=56 unit=%
